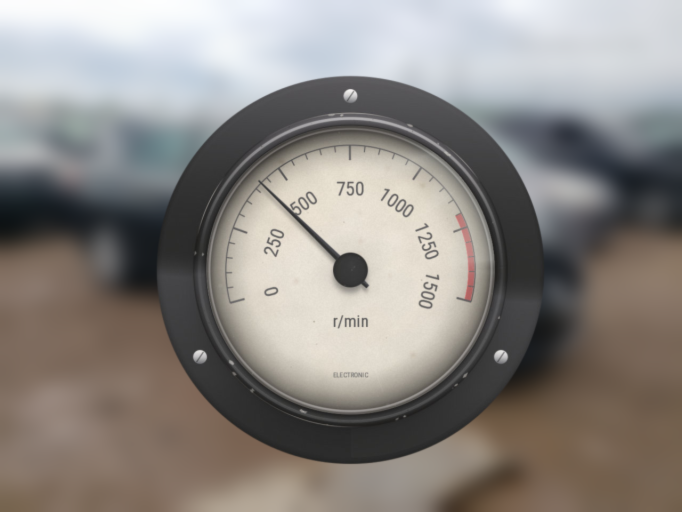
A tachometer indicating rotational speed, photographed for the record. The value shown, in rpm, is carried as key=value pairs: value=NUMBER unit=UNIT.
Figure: value=425 unit=rpm
